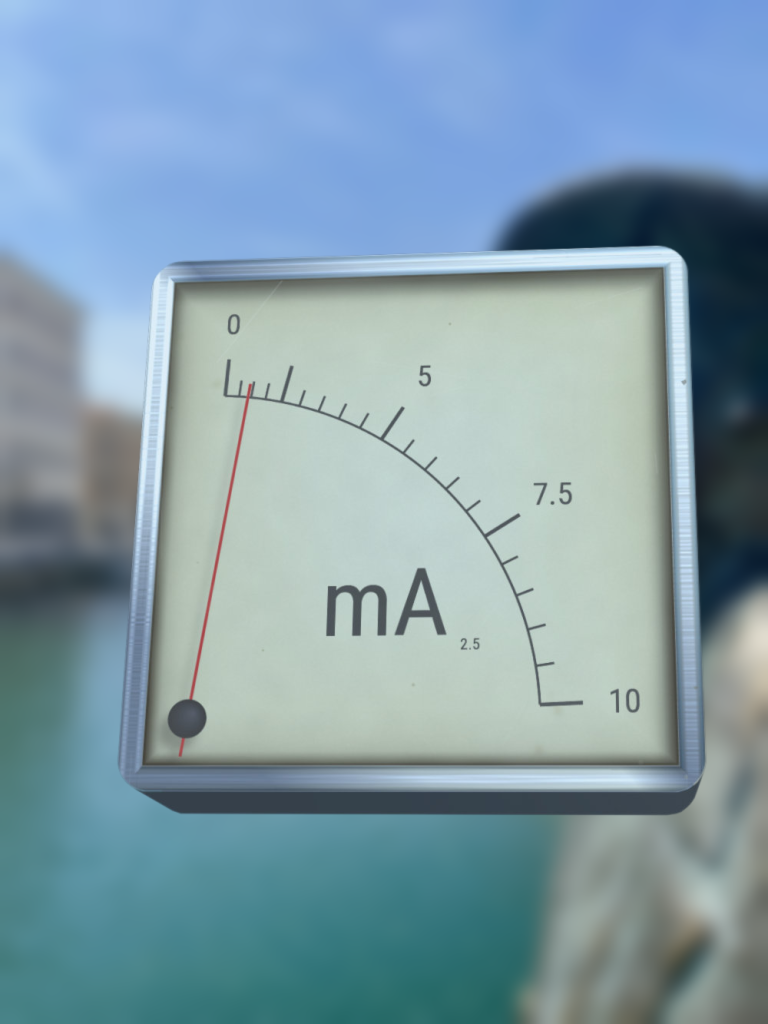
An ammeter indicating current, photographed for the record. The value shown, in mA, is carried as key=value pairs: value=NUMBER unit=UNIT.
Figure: value=1.5 unit=mA
